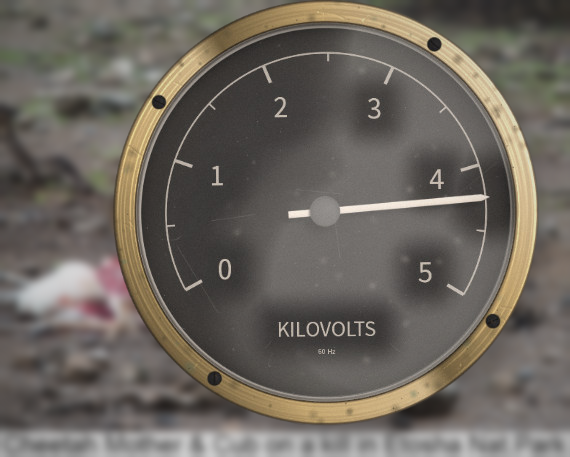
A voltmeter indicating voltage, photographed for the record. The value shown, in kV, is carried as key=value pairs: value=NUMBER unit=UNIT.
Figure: value=4.25 unit=kV
